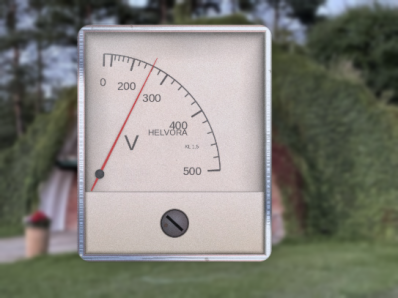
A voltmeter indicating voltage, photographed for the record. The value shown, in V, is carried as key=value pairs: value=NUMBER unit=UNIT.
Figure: value=260 unit=V
